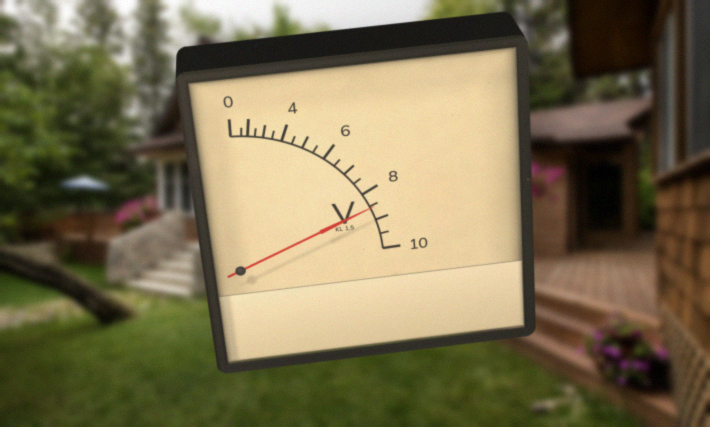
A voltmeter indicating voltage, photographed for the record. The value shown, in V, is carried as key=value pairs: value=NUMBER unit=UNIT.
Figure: value=8.5 unit=V
